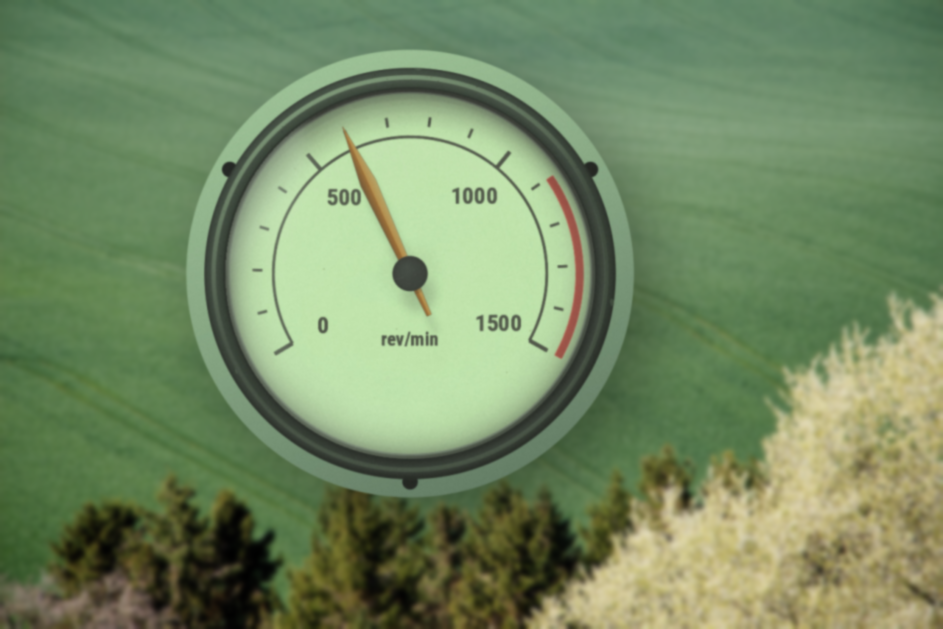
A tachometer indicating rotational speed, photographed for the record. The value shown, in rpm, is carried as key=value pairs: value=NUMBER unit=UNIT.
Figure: value=600 unit=rpm
